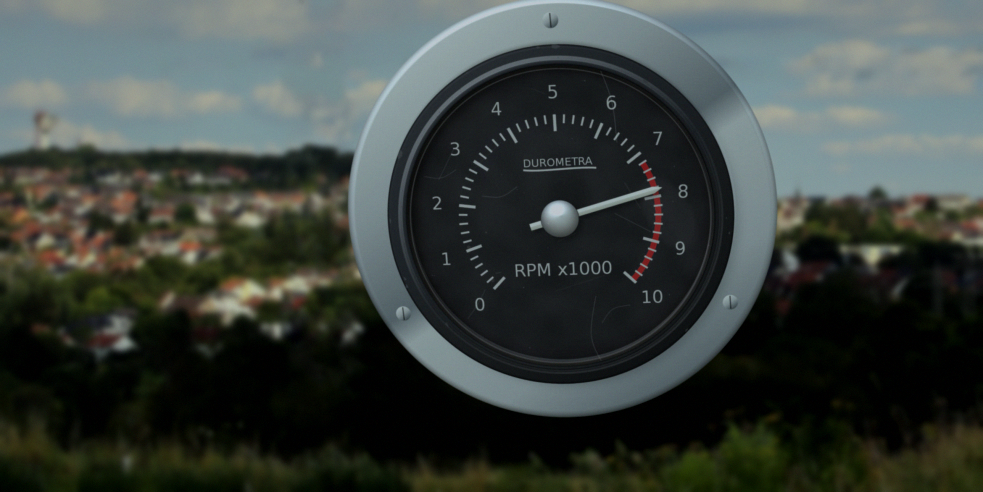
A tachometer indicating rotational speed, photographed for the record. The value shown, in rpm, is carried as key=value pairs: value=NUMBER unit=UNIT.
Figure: value=7800 unit=rpm
